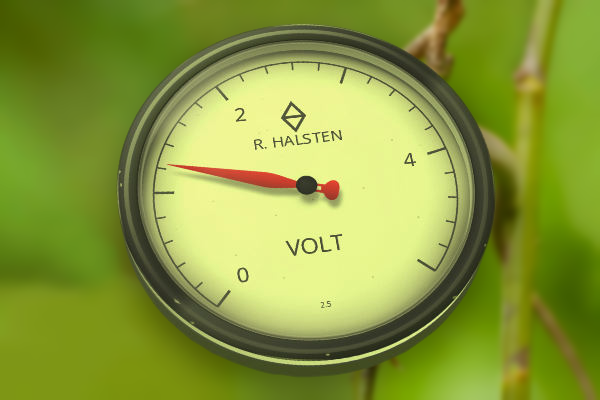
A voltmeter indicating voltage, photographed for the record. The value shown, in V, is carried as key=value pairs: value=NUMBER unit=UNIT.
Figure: value=1.2 unit=V
